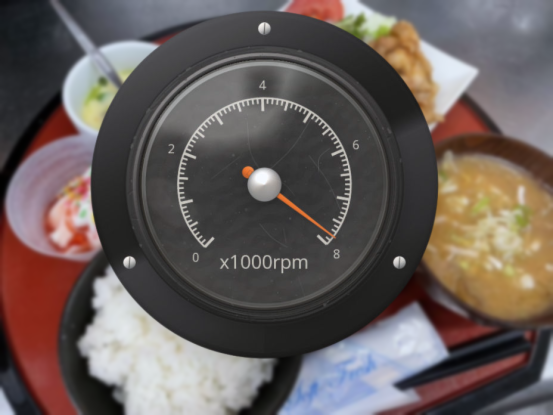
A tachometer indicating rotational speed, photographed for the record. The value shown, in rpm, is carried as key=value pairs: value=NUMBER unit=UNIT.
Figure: value=7800 unit=rpm
